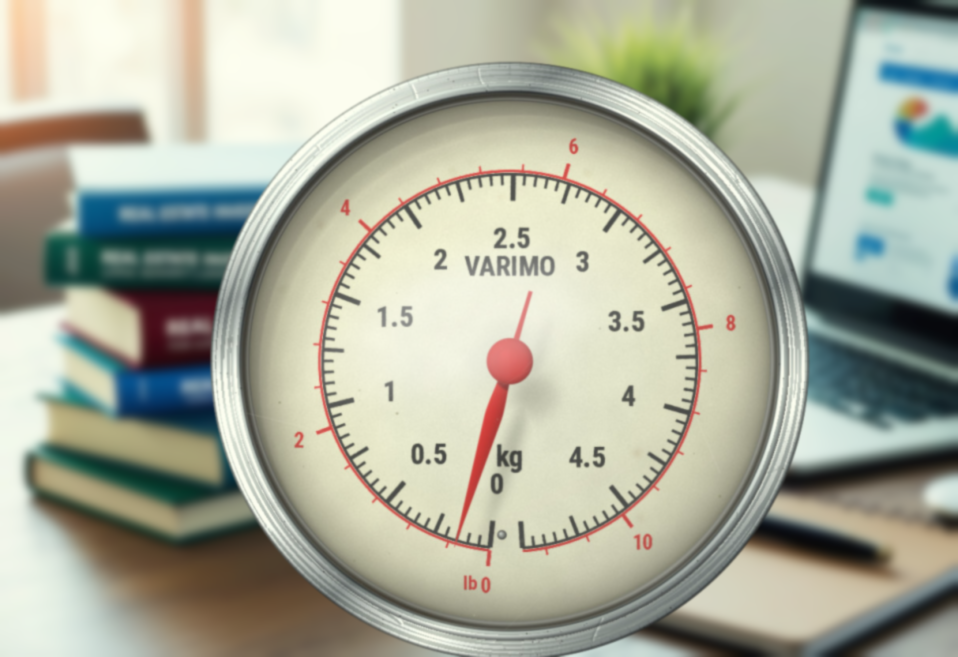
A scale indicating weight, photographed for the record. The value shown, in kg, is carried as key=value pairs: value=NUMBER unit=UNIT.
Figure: value=0.15 unit=kg
